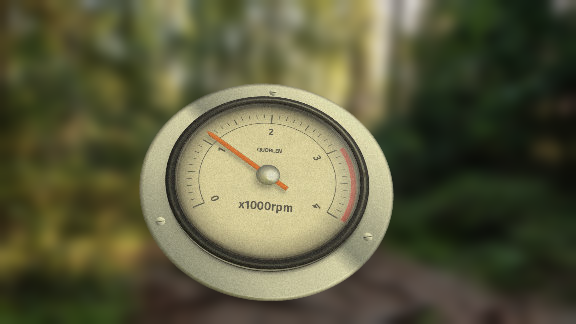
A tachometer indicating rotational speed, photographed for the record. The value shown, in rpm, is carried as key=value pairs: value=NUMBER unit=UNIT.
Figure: value=1100 unit=rpm
